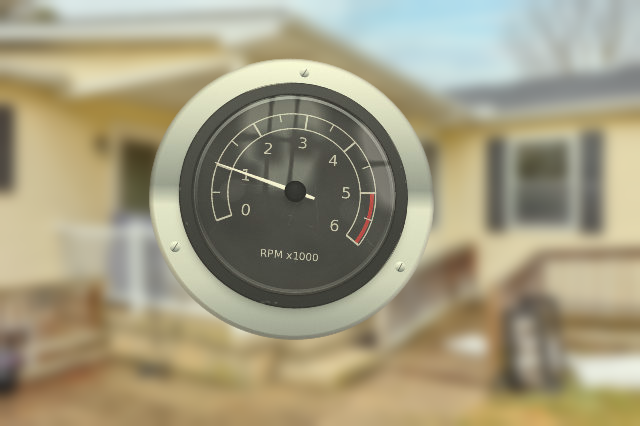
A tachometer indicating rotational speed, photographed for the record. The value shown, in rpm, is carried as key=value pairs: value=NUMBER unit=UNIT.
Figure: value=1000 unit=rpm
